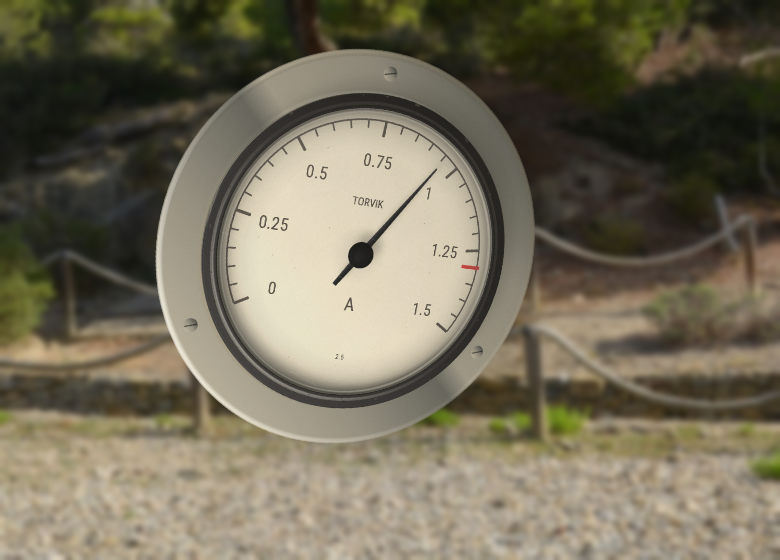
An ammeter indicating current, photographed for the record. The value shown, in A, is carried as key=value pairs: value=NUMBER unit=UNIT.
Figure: value=0.95 unit=A
